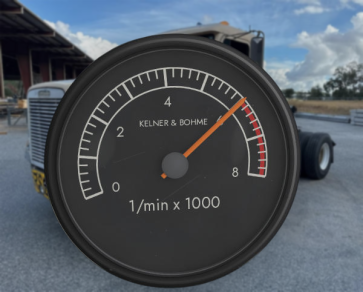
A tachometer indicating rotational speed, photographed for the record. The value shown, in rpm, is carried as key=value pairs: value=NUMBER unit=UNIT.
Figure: value=6000 unit=rpm
